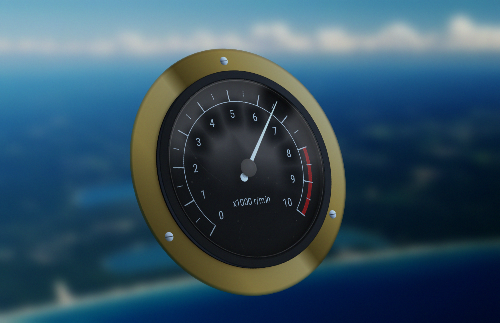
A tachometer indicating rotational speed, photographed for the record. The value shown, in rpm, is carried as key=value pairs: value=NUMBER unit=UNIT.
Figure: value=6500 unit=rpm
